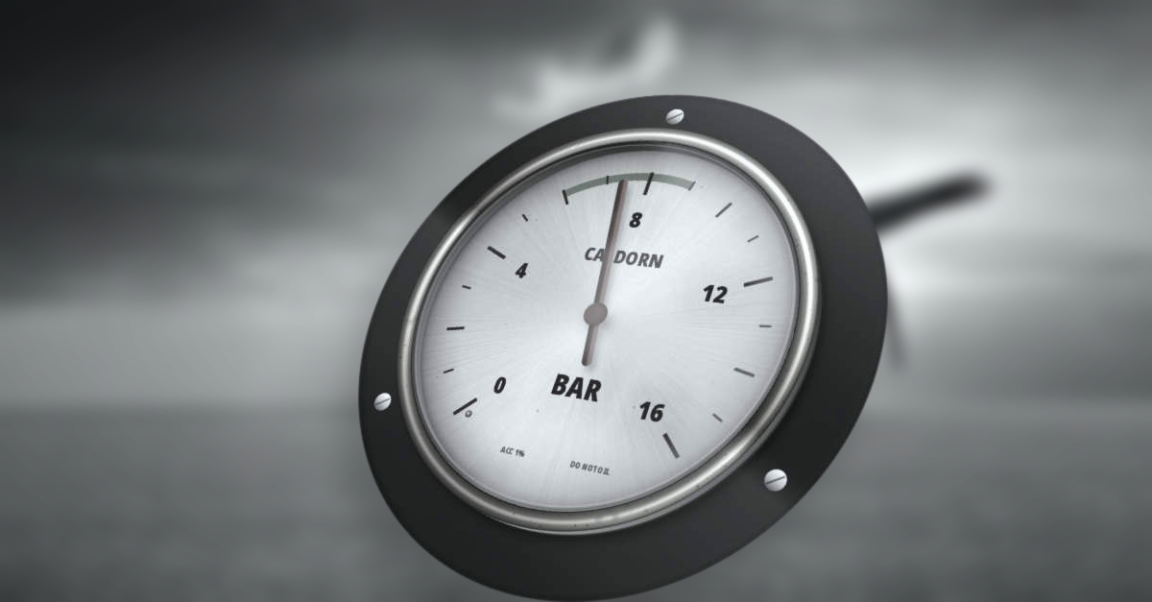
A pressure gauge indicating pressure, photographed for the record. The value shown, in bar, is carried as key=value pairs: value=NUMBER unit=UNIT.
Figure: value=7.5 unit=bar
